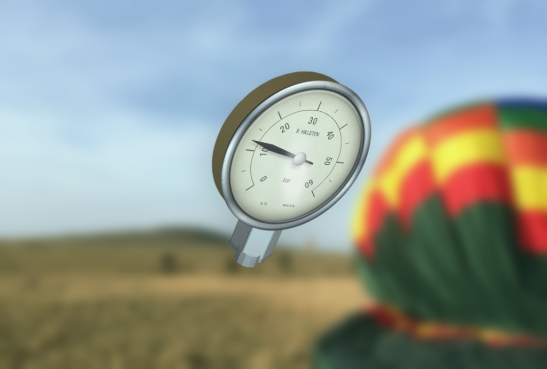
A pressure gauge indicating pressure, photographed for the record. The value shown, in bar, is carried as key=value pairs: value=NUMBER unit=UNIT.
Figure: value=12.5 unit=bar
